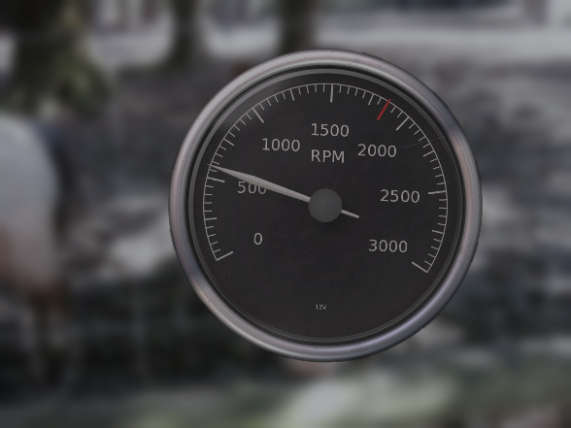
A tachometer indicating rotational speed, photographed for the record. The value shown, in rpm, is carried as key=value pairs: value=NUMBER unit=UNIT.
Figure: value=575 unit=rpm
